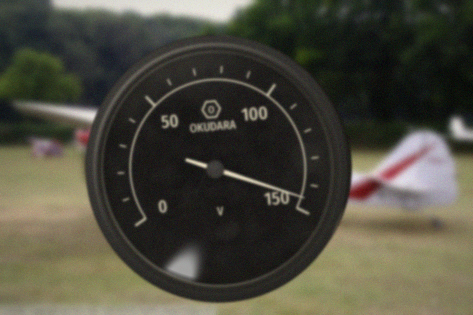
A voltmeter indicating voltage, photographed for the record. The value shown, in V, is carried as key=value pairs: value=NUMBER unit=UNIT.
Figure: value=145 unit=V
